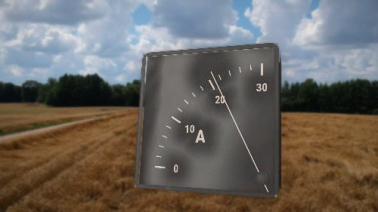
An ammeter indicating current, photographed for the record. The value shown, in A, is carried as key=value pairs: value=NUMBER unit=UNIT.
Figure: value=21 unit=A
